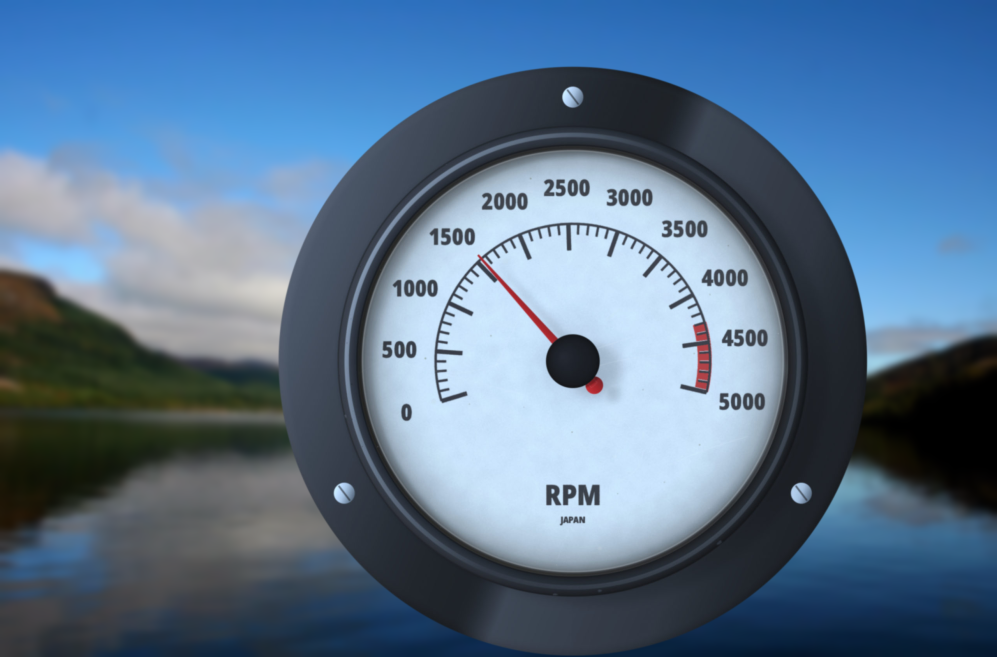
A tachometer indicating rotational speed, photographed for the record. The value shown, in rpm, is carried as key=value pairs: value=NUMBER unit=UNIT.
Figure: value=1550 unit=rpm
